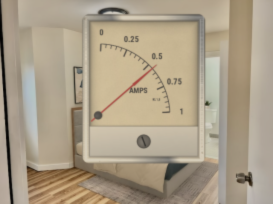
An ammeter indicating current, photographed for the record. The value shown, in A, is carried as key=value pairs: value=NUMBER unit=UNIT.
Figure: value=0.55 unit=A
